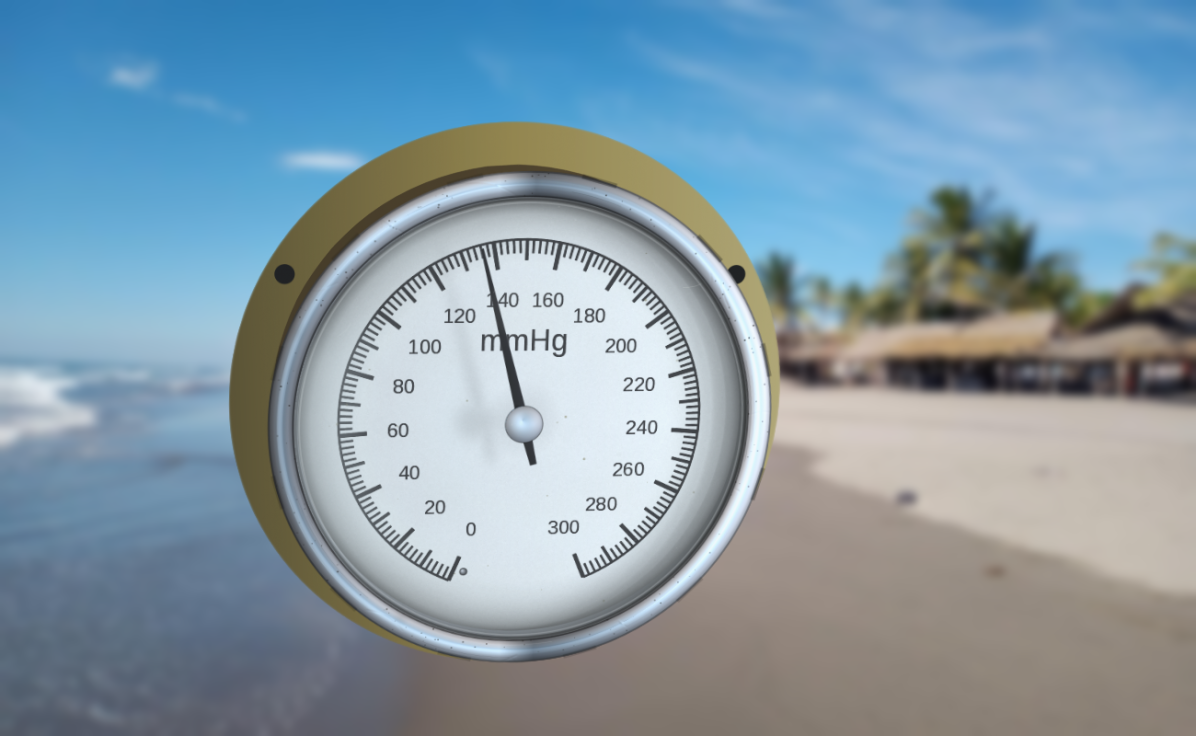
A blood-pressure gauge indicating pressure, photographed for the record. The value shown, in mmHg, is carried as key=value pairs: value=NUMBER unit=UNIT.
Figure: value=136 unit=mmHg
